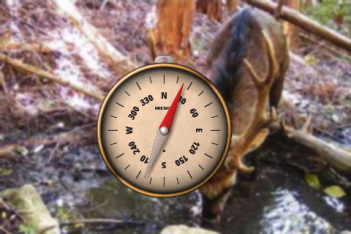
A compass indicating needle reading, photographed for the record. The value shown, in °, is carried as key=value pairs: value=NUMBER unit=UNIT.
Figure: value=22.5 unit=°
